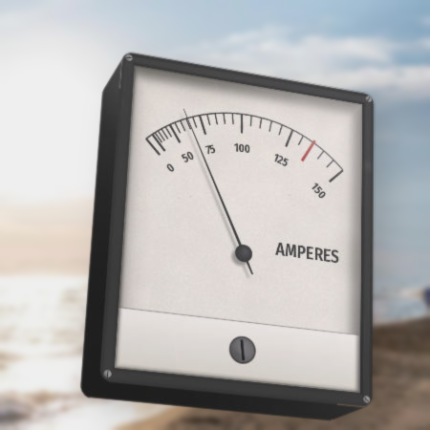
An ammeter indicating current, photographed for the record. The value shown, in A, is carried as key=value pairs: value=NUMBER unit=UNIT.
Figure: value=65 unit=A
